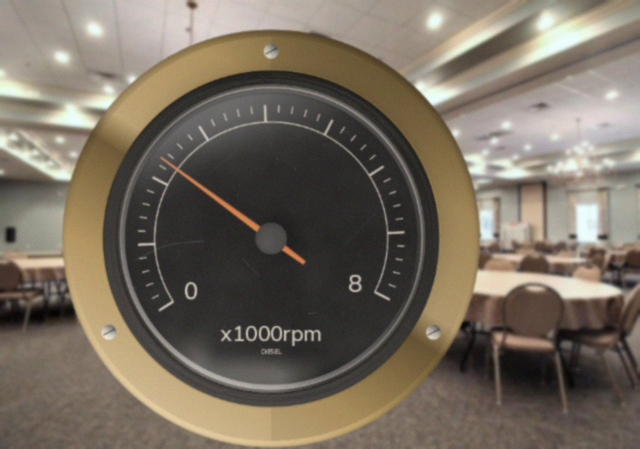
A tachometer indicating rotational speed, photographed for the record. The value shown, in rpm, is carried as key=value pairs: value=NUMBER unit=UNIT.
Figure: value=2300 unit=rpm
